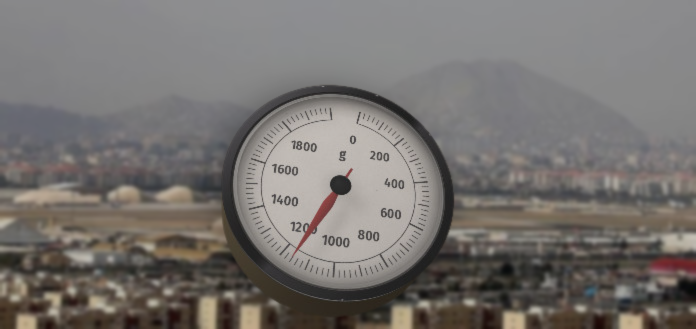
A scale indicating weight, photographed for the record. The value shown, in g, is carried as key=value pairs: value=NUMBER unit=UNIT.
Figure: value=1160 unit=g
